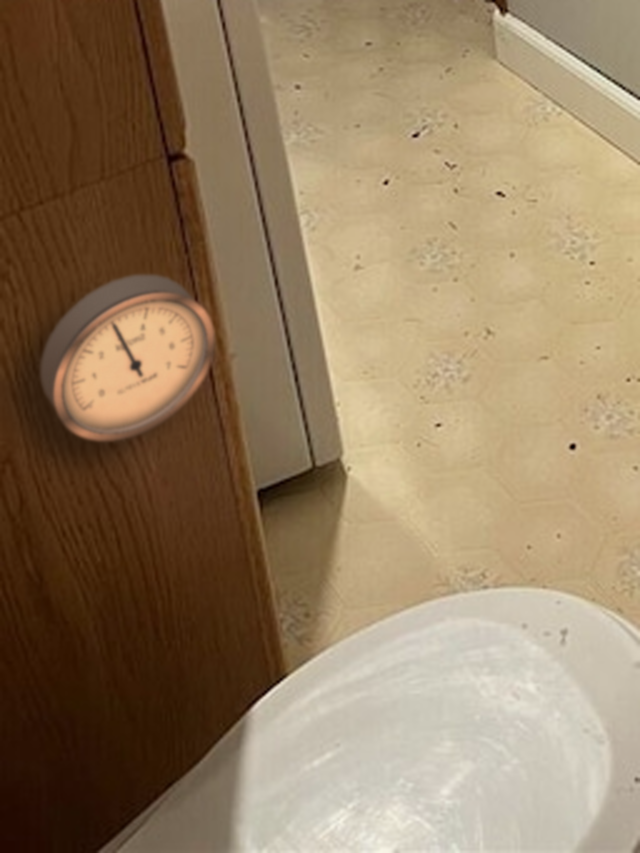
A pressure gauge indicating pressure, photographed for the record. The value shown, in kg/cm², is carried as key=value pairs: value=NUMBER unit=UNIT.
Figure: value=3 unit=kg/cm²
